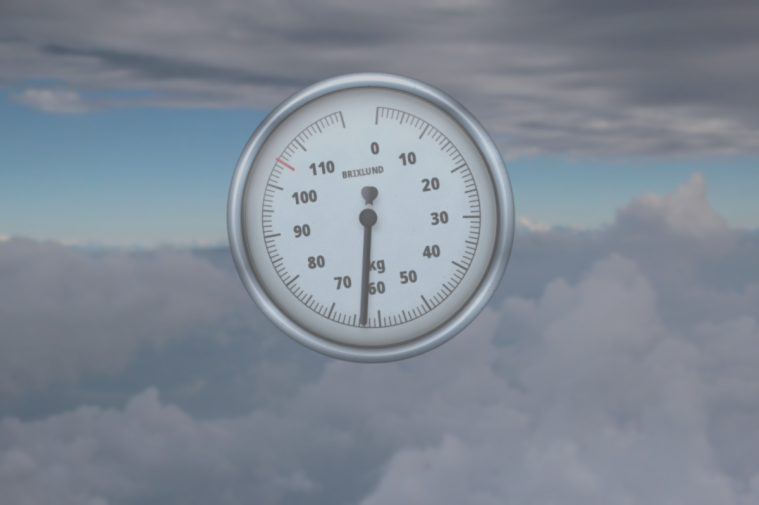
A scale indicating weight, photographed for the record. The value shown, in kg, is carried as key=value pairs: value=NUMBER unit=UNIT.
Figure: value=63 unit=kg
